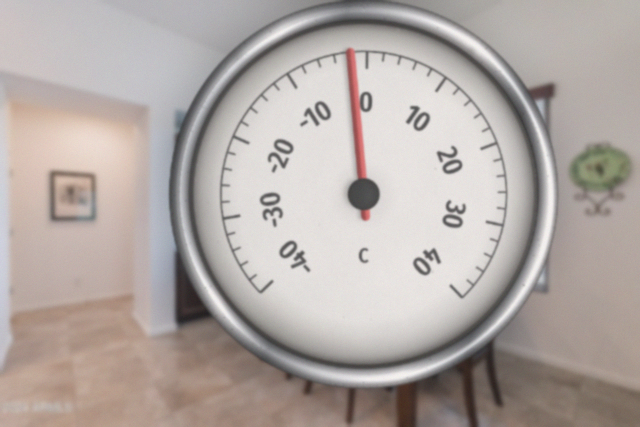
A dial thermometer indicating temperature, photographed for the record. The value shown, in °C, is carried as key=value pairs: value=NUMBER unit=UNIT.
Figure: value=-2 unit=°C
